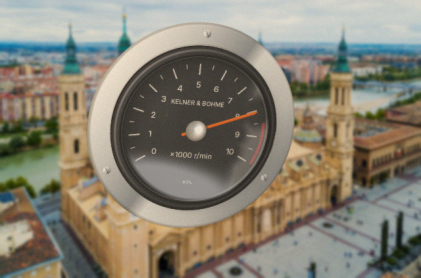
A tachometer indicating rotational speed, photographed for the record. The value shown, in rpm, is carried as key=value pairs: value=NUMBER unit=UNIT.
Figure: value=8000 unit=rpm
